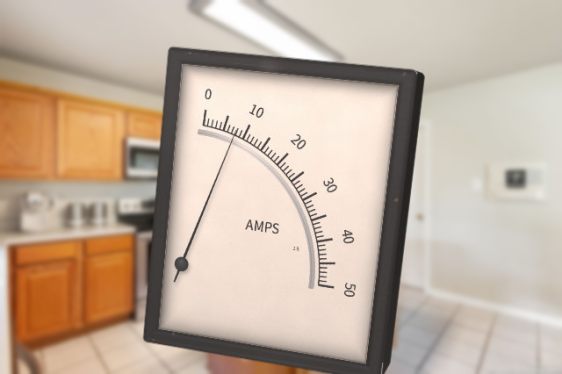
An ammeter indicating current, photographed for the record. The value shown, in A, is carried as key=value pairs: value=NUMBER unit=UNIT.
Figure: value=8 unit=A
